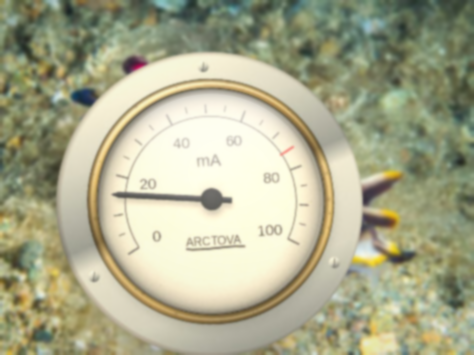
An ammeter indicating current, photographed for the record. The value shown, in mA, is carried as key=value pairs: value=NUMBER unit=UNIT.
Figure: value=15 unit=mA
